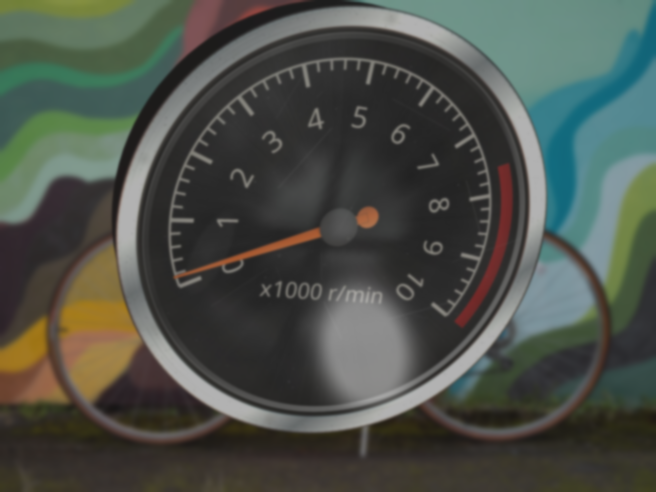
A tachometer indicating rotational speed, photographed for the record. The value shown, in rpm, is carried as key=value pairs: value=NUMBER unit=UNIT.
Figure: value=200 unit=rpm
